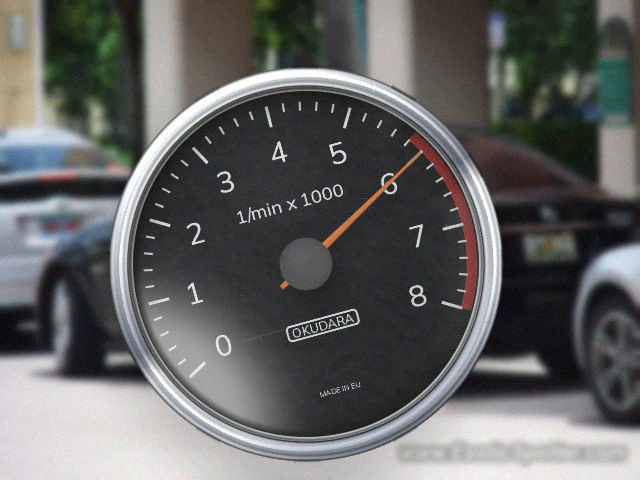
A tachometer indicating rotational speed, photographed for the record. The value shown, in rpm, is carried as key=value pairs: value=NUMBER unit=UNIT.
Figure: value=6000 unit=rpm
